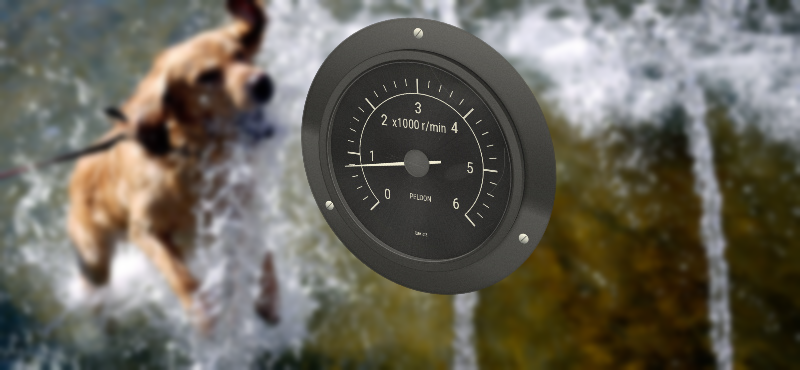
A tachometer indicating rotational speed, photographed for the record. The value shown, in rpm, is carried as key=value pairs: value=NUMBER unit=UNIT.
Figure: value=800 unit=rpm
